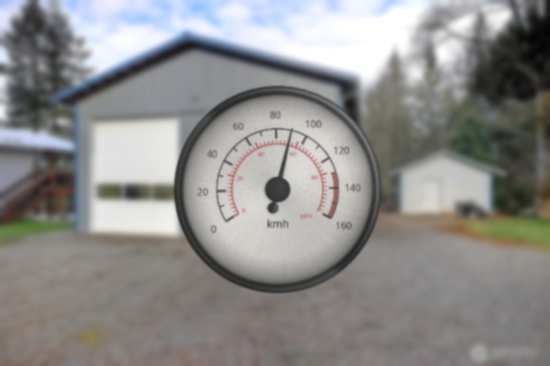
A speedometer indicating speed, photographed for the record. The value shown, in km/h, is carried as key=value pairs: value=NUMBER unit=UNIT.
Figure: value=90 unit=km/h
